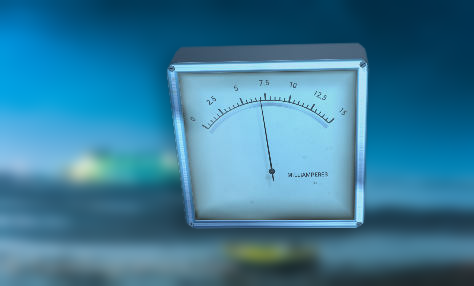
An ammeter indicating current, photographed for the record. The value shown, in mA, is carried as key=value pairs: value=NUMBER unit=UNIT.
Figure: value=7 unit=mA
